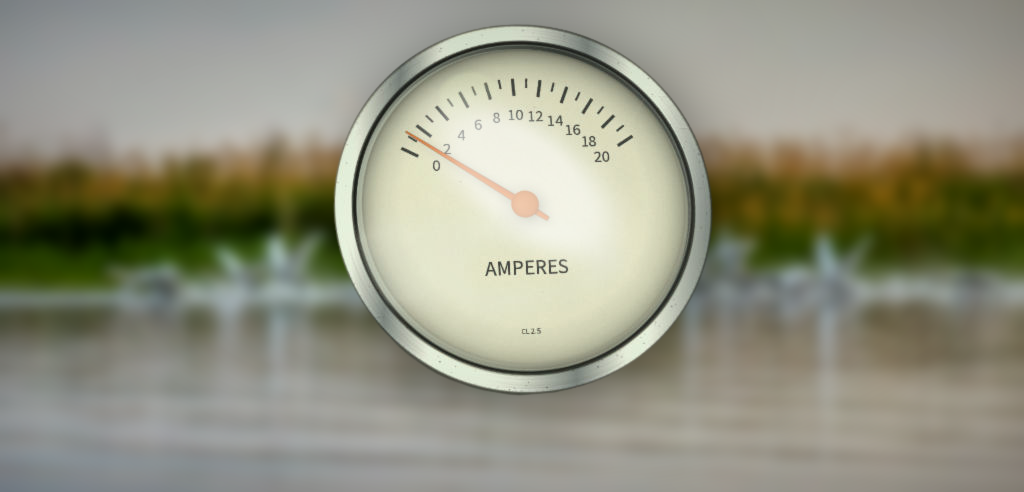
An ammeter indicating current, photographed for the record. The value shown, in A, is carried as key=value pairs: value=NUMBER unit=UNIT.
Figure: value=1 unit=A
